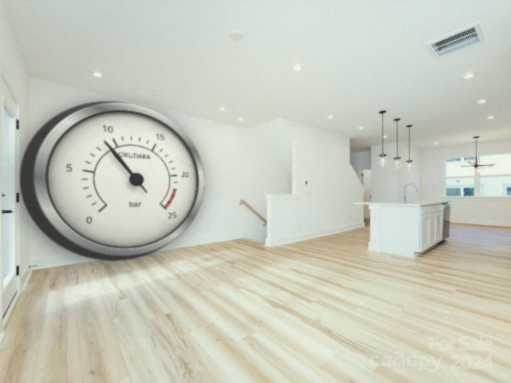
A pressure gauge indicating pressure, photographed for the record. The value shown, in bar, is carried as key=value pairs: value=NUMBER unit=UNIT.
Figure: value=9 unit=bar
